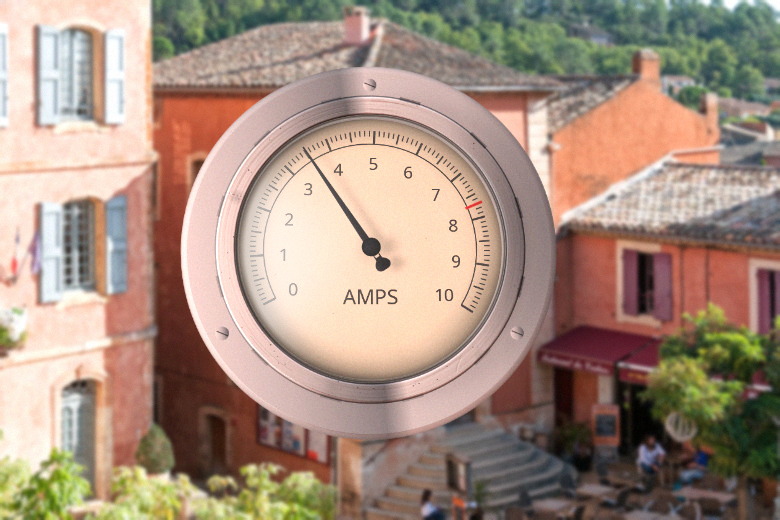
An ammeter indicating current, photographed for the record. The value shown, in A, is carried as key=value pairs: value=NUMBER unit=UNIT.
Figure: value=3.5 unit=A
